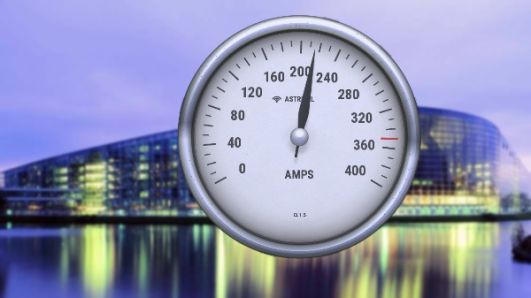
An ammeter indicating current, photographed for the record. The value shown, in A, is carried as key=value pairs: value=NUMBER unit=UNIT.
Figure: value=215 unit=A
